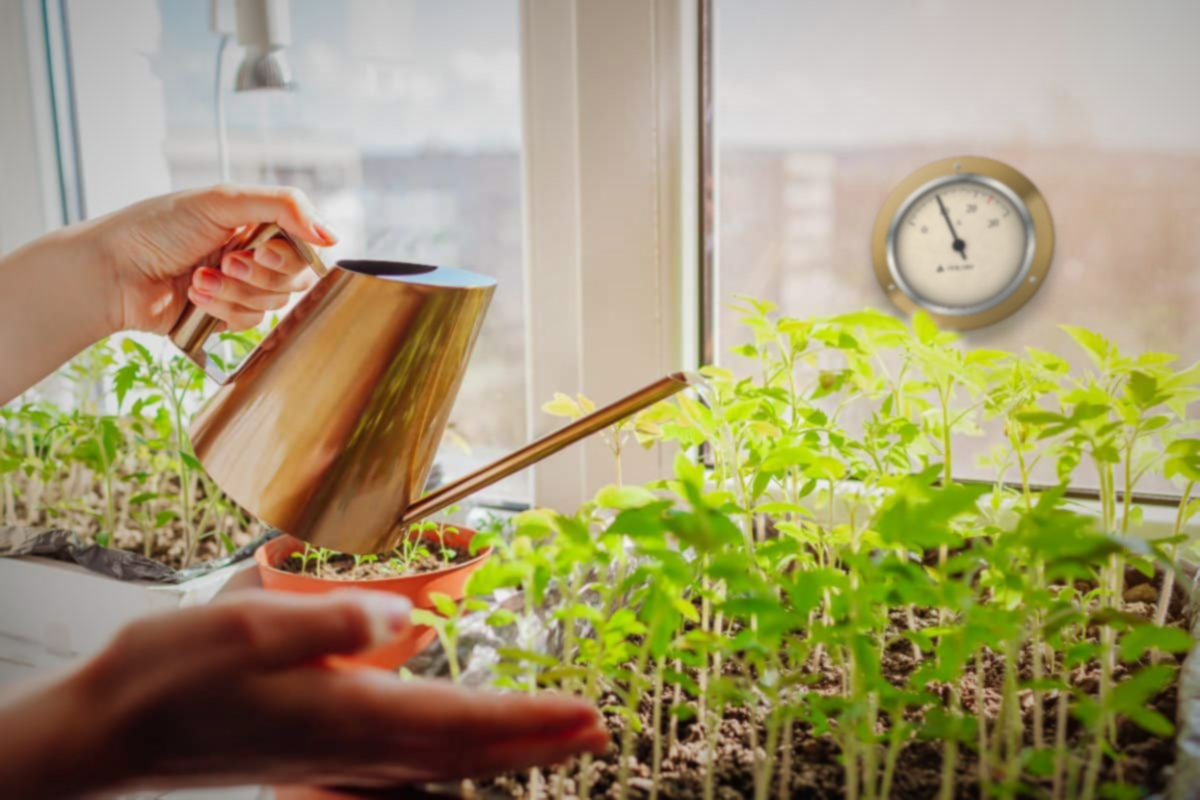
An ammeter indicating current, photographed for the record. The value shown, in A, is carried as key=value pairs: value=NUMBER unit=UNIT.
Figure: value=10 unit=A
